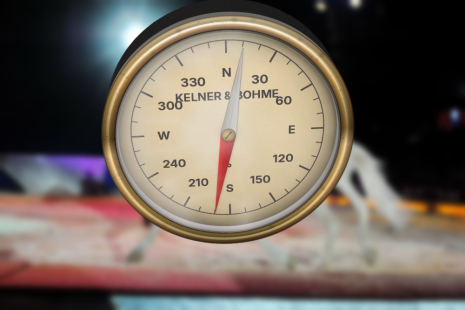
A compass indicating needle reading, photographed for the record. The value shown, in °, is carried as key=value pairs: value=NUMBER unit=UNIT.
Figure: value=190 unit=°
